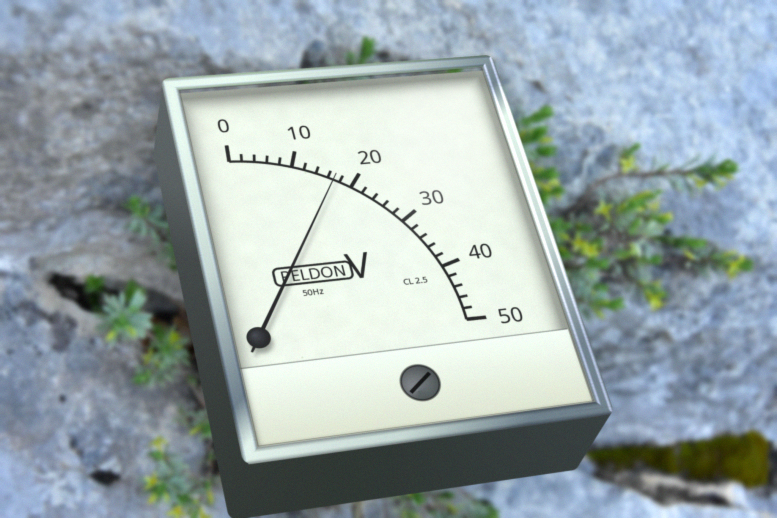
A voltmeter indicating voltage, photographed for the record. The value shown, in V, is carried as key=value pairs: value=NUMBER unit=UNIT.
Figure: value=17 unit=V
